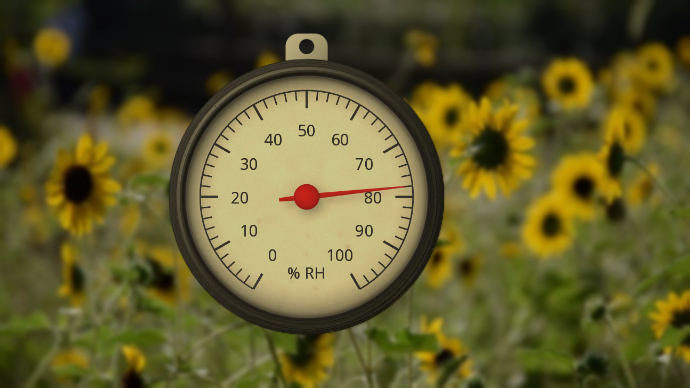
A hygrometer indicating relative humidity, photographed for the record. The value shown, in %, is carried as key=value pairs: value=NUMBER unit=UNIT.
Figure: value=78 unit=%
